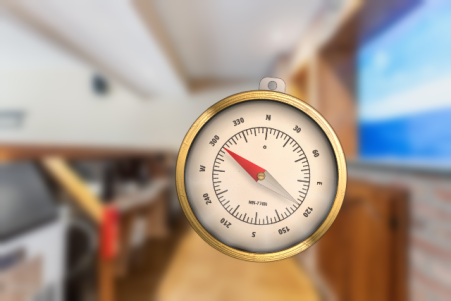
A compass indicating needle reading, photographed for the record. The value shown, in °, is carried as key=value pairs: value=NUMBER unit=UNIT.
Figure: value=300 unit=°
